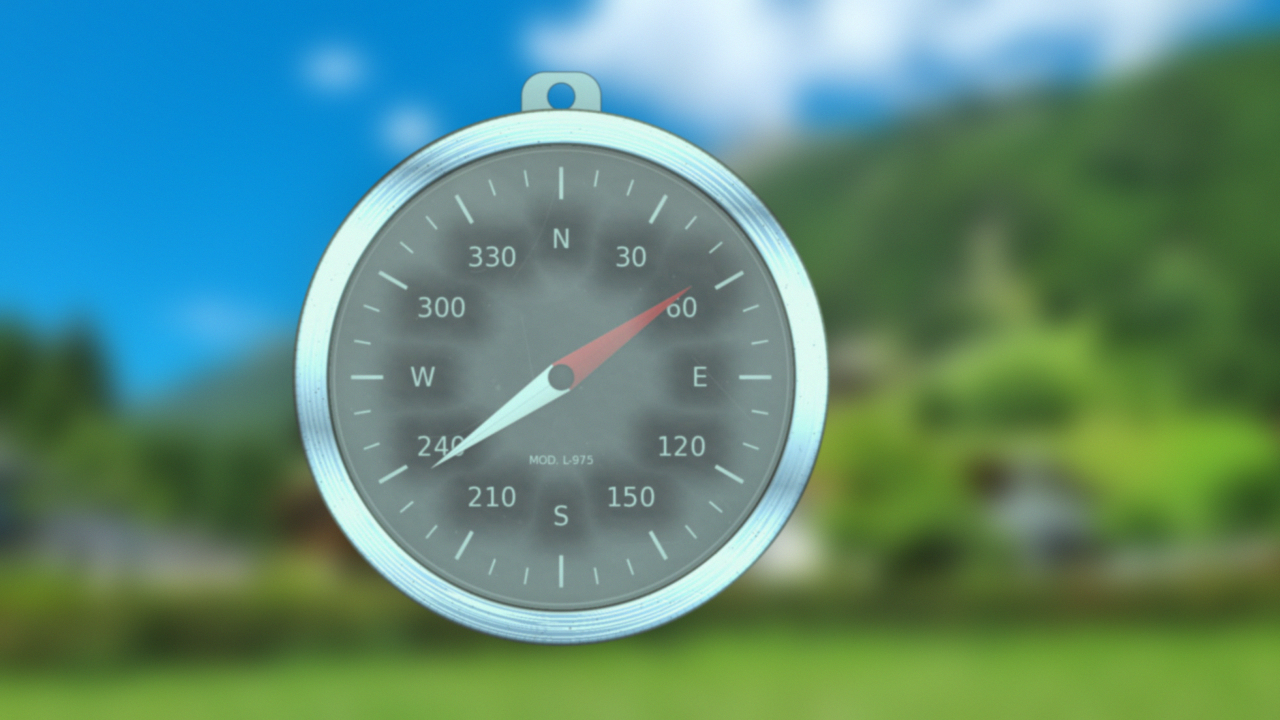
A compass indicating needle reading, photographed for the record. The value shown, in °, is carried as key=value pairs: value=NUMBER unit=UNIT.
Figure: value=55 unit=°
